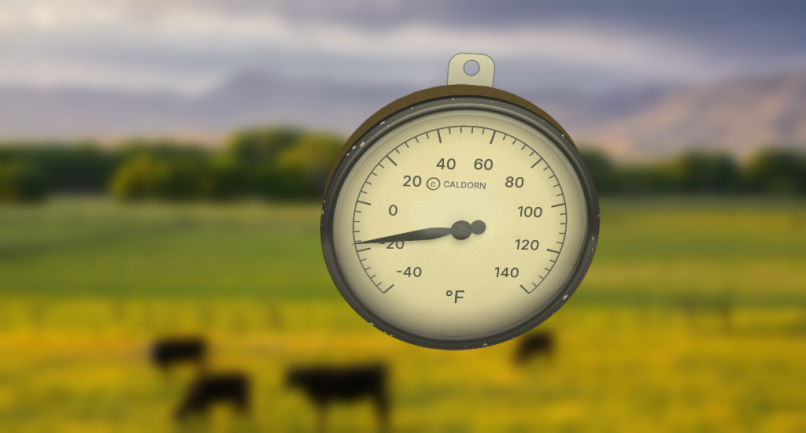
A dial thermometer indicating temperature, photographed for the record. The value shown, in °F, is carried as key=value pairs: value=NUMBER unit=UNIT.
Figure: value=-16 unit=°F
